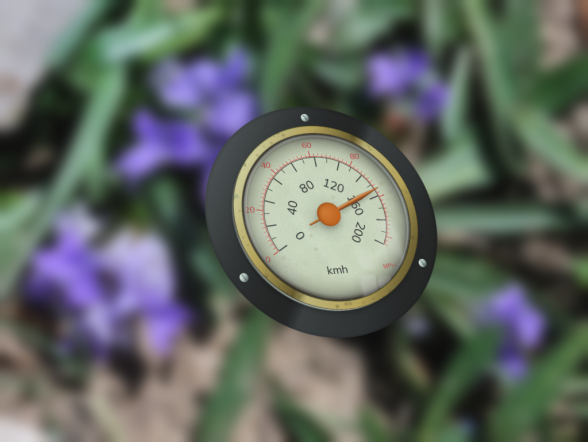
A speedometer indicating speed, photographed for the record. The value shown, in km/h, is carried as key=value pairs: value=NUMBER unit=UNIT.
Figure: value=155 unit=km/h
